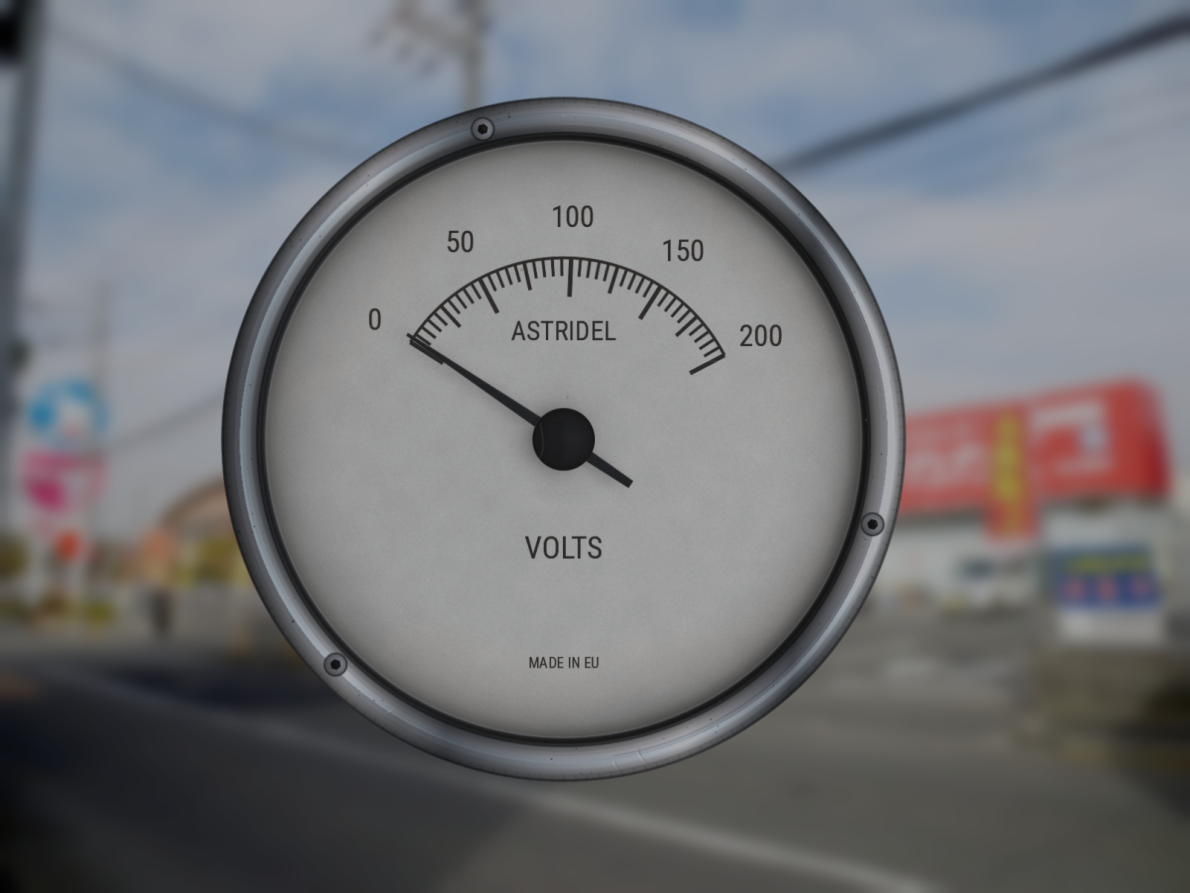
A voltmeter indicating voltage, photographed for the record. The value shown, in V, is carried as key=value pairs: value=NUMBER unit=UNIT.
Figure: value=2.5 unit=V
